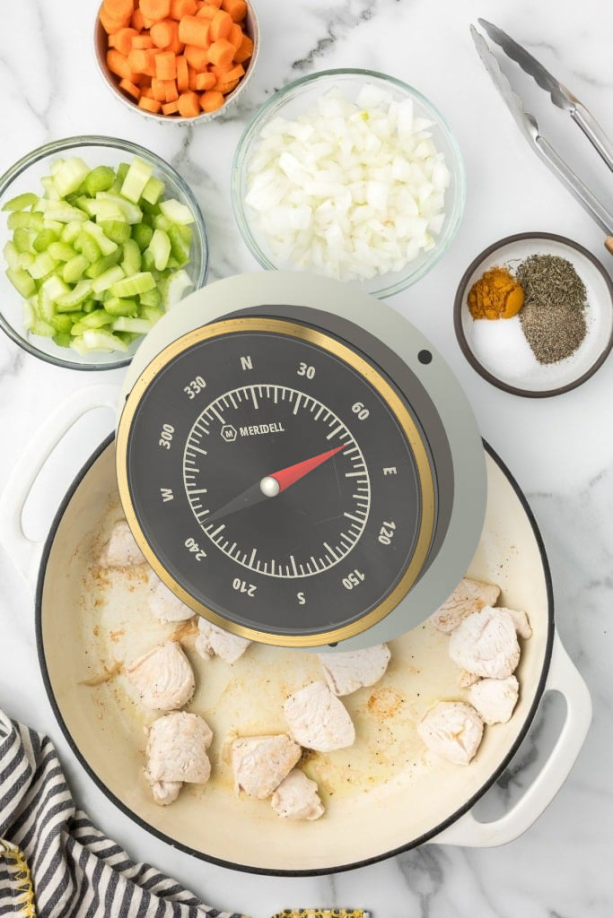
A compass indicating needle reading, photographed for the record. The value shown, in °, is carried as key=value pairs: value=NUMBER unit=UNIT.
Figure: value=70 unit=°
